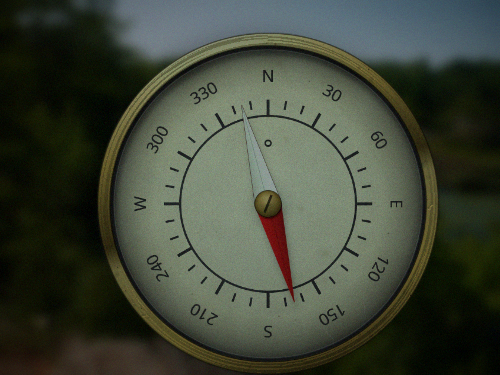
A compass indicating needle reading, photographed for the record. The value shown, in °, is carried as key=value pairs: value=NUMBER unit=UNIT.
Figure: value=165 unit=°
